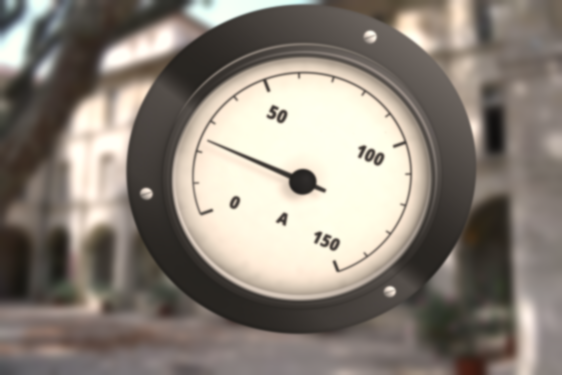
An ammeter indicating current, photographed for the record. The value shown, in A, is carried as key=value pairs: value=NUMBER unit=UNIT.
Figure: value=25 unit=A
